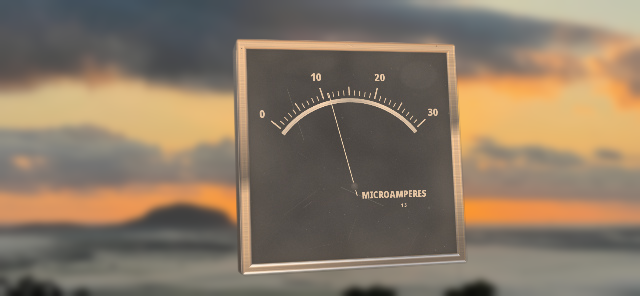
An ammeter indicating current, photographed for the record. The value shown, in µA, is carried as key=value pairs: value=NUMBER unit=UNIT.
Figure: value=11 unit=µA
